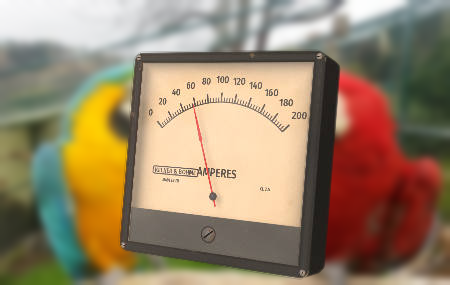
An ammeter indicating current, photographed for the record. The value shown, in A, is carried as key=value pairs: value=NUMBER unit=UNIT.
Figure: value=60 unit=A
